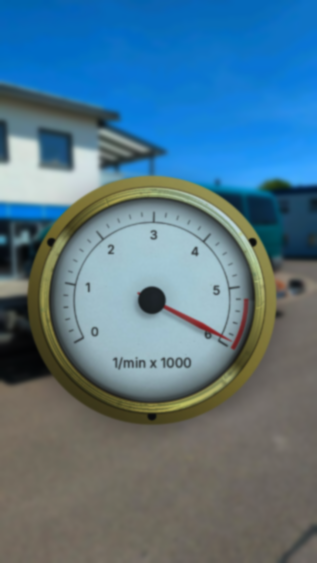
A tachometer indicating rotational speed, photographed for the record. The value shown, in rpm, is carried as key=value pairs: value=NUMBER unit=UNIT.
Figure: value=5900 unit=rpm
